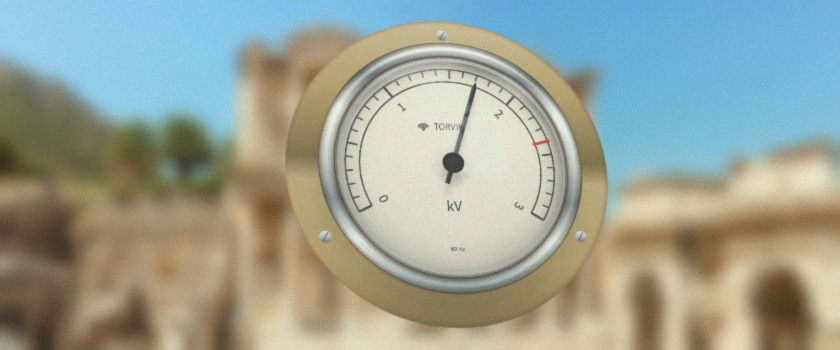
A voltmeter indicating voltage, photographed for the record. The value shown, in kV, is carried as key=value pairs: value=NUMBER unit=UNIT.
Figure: value=1.7 unit=kV
